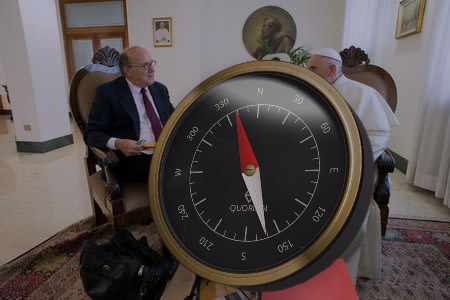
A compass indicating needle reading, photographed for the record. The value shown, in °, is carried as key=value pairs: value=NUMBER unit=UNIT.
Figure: value=340 unit=°
